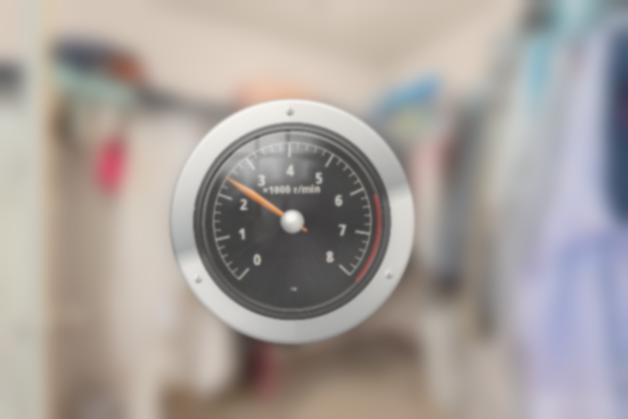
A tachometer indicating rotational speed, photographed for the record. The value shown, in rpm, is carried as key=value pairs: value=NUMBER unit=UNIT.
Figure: value=2400 unit=rpm
